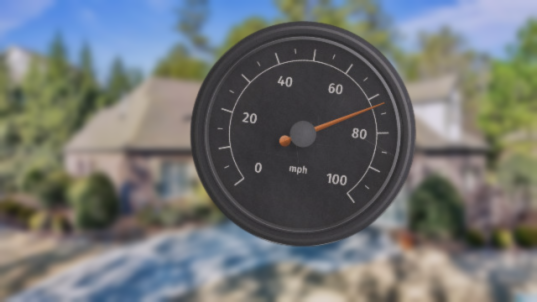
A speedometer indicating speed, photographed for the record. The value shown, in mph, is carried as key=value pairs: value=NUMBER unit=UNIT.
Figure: value=72.5 unit=mph
